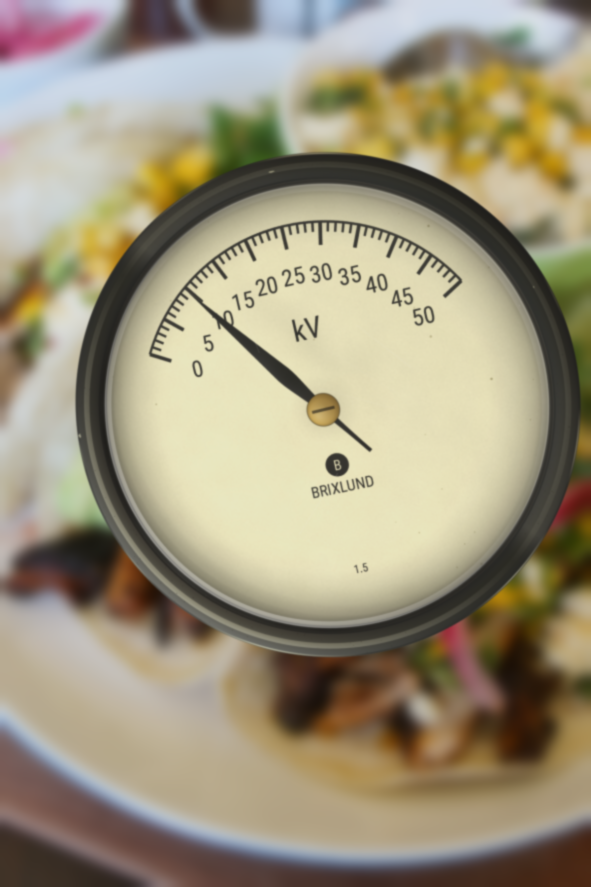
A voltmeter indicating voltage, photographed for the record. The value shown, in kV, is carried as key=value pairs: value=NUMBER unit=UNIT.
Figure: value=10 unit=kV
